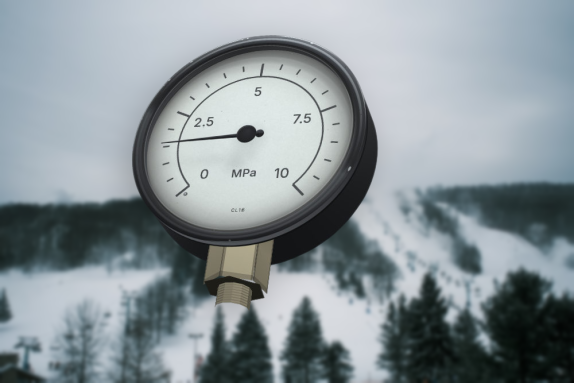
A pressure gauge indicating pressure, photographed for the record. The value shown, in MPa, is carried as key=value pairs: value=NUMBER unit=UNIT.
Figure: value=1.5 unit=MPa
